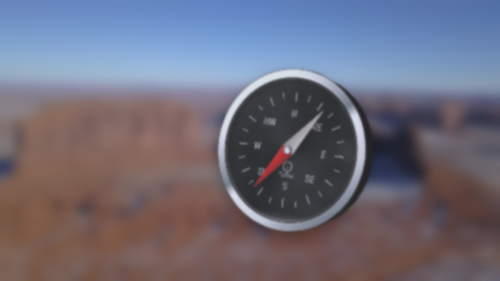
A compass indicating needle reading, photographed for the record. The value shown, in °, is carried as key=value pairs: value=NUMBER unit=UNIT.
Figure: value=217.5 unit=°
